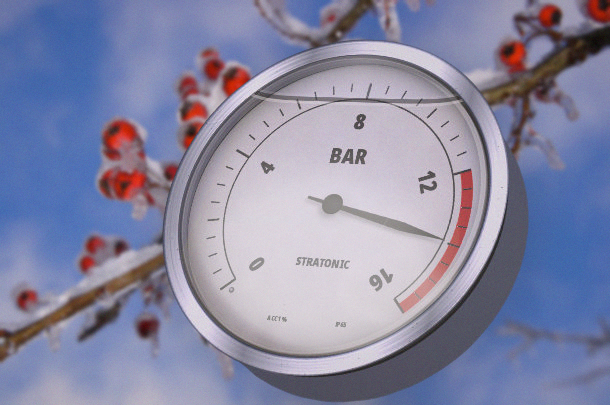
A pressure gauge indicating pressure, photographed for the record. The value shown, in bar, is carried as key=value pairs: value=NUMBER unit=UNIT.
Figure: value=14 unit=bar
